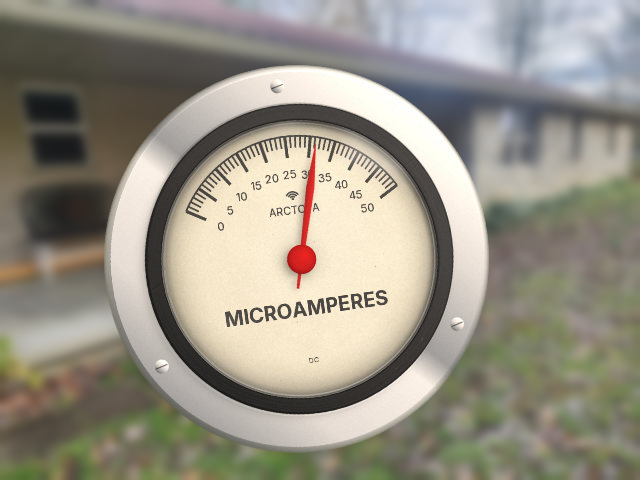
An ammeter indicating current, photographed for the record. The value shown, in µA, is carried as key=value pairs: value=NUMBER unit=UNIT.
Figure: value=31 unit=µA
